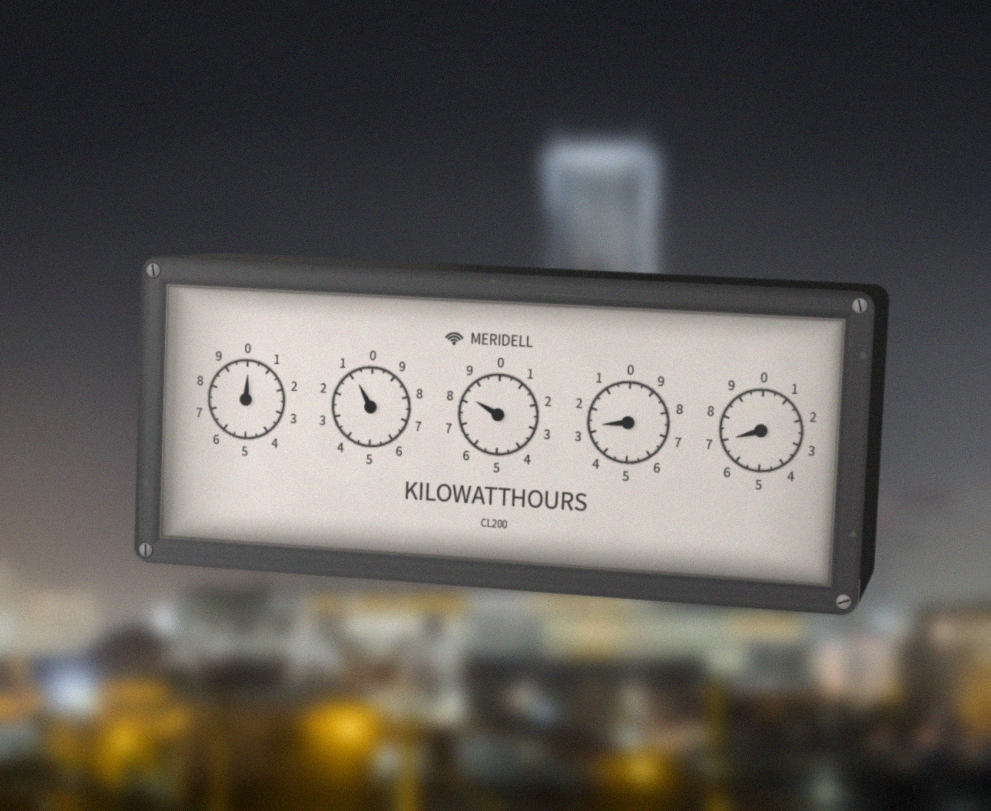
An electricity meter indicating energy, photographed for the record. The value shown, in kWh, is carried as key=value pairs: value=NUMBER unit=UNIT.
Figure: value=827 unit=kWh
